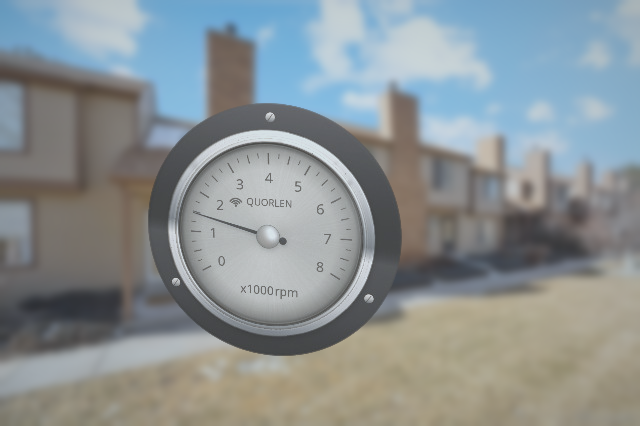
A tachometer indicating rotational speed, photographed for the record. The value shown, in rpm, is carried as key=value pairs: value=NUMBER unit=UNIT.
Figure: value=1500 unit=rpm
